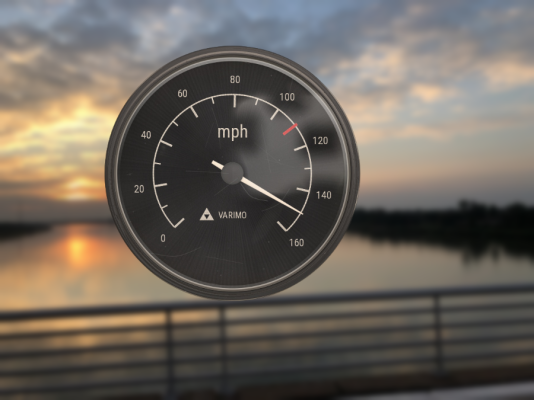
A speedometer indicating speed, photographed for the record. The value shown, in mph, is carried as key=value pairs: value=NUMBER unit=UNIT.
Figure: value=150 unit=mph
